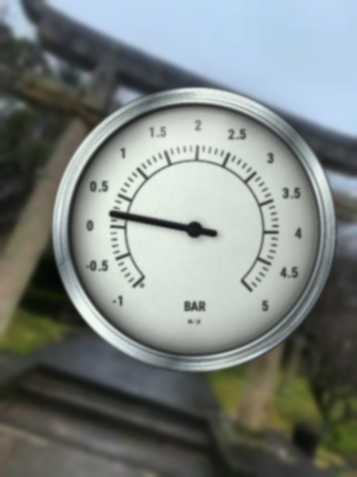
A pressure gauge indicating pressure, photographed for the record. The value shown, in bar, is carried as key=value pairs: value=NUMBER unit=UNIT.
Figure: value=0.2 unit=bar
